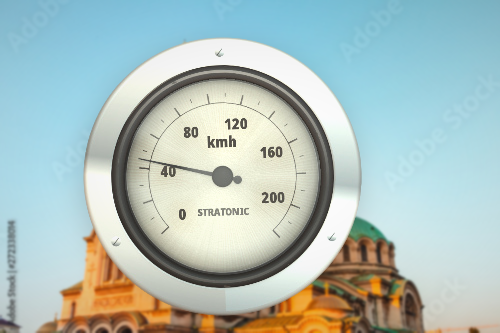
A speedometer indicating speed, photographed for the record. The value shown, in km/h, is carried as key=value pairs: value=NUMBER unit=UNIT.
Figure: value=45 unit=km/h
